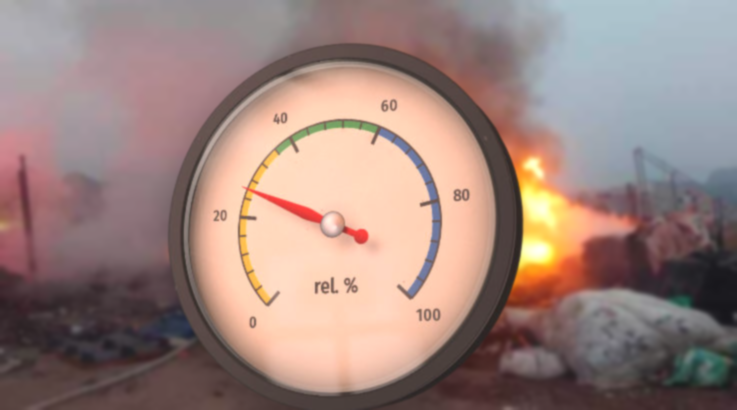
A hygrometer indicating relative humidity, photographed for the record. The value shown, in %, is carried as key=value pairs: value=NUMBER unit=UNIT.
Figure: value=26 unit=%
